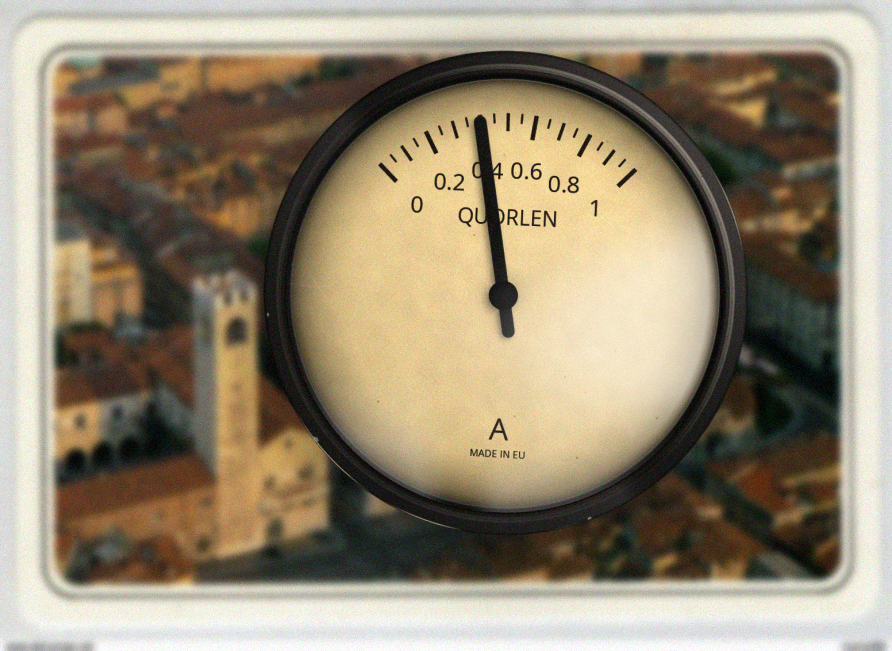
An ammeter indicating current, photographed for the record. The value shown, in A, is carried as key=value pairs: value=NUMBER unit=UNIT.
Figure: value=0.4 unit=A
